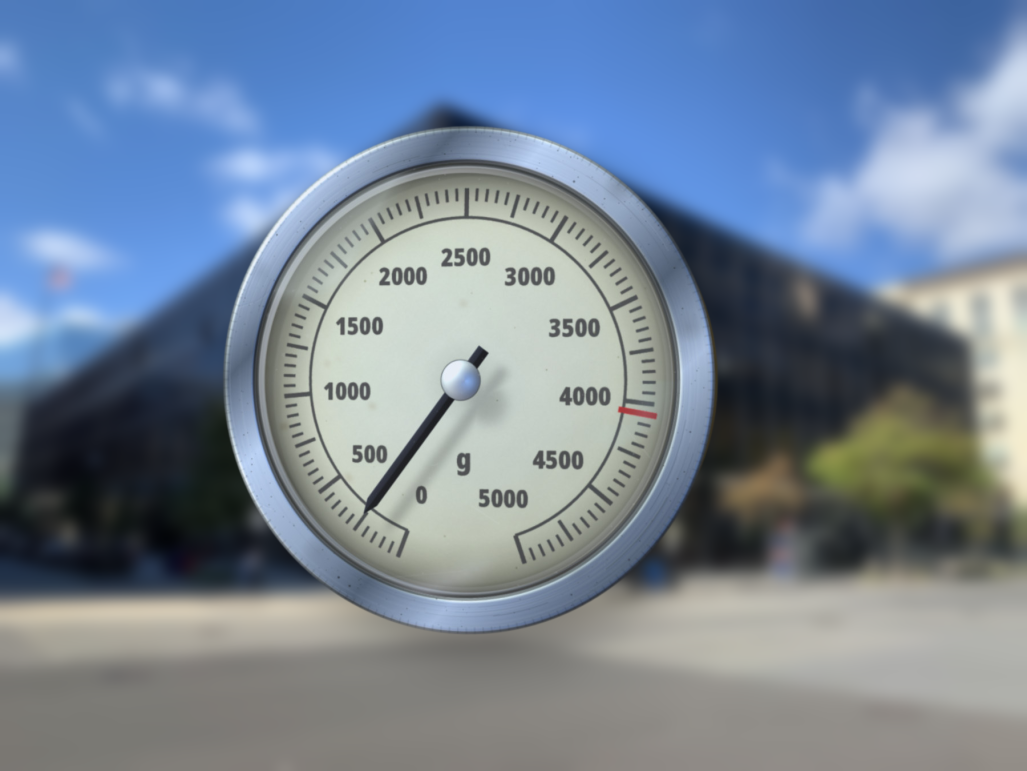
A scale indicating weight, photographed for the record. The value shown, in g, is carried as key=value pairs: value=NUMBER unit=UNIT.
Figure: value=250 unit=g
